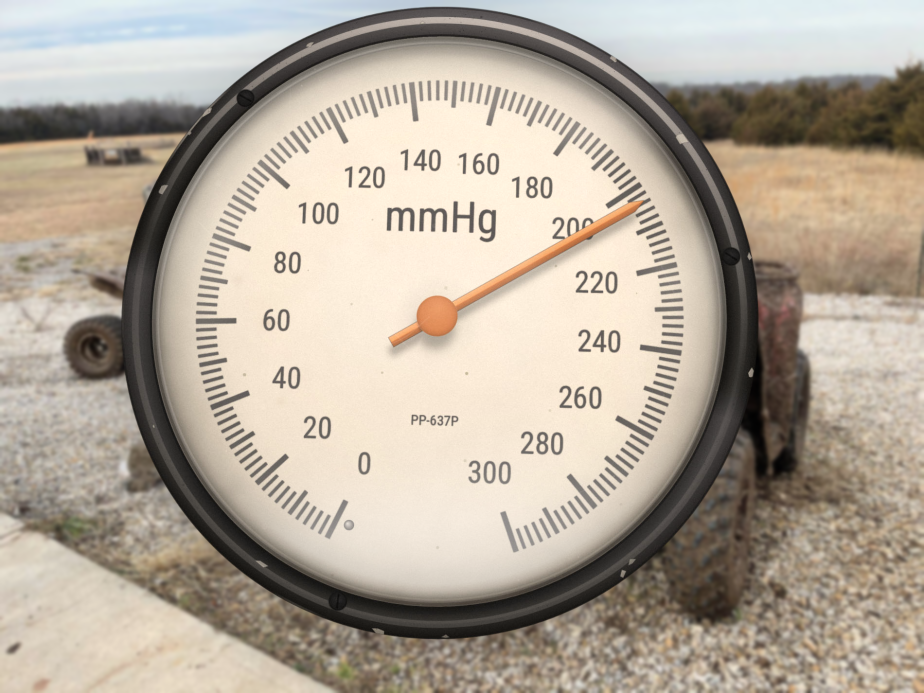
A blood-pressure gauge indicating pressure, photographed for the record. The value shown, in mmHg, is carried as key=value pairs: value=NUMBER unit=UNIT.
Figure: value=204 unit=mmHg
